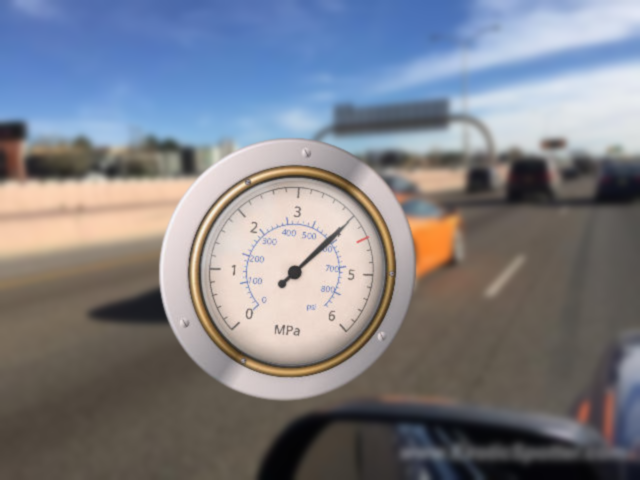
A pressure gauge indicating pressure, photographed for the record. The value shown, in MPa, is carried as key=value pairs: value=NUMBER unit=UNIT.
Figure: value=4 unit=MPa
